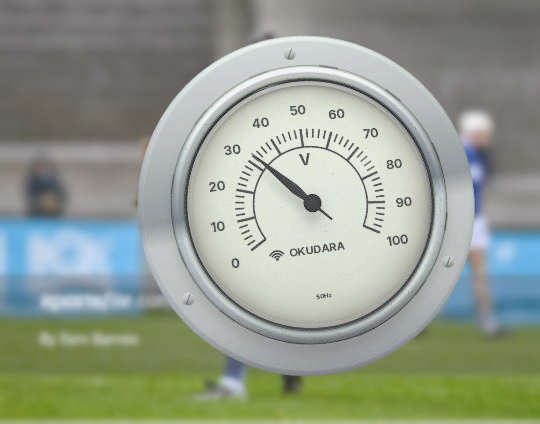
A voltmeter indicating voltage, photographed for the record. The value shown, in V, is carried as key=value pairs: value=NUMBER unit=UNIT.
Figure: value=32 unit=V
